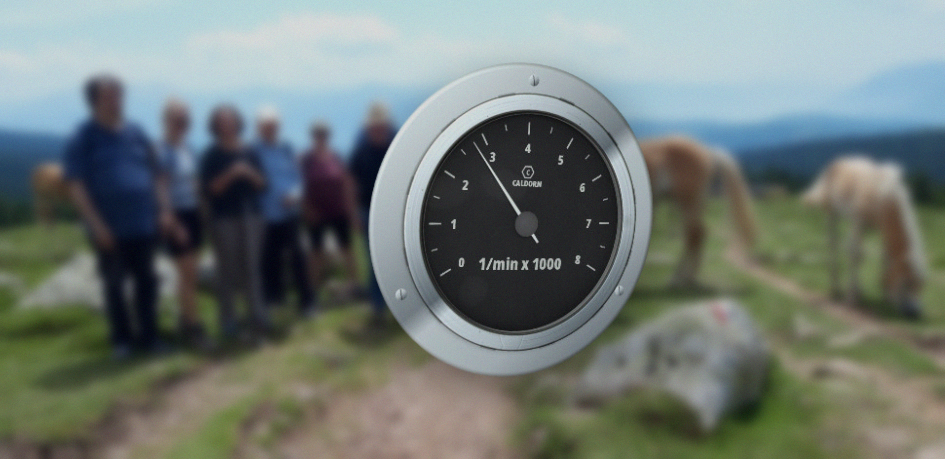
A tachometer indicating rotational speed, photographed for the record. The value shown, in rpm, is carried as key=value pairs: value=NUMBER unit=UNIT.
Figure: value=2750 unit=rpm
